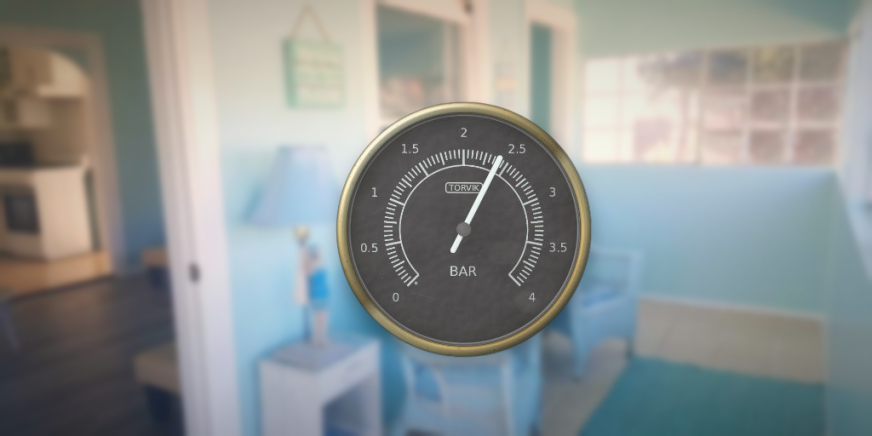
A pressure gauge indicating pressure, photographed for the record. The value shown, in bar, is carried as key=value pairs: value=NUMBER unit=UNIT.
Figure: value=2.4 unit=bar
